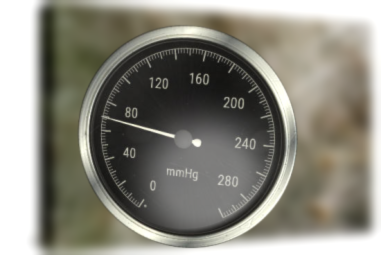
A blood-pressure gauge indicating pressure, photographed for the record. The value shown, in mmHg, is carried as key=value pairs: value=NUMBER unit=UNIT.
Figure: value=70 unit=mmHg
